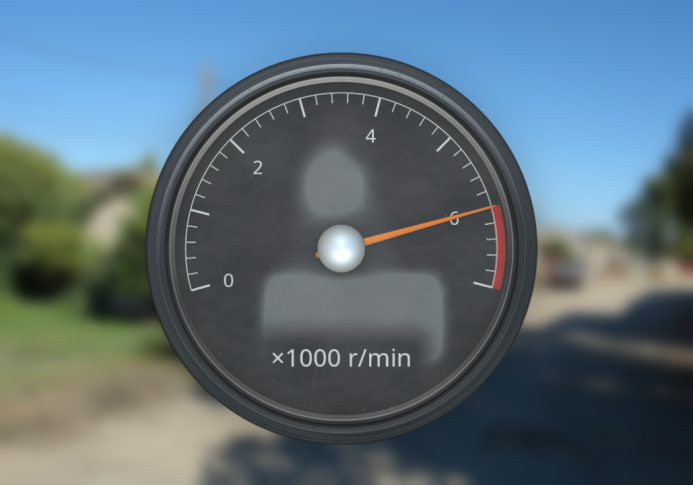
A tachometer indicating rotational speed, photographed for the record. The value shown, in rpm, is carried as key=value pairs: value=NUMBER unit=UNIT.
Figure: value=6000 unit=rpm
